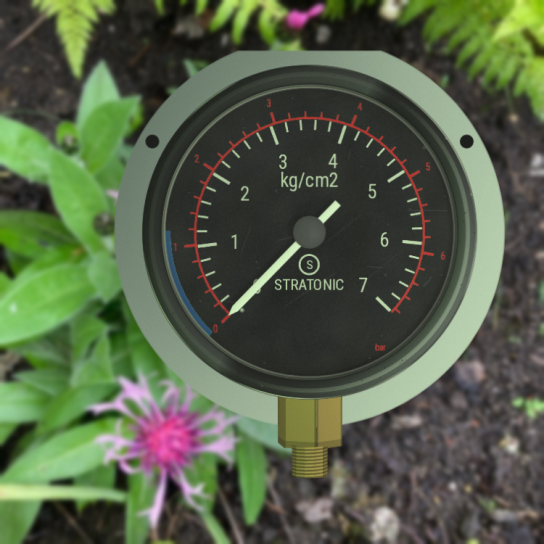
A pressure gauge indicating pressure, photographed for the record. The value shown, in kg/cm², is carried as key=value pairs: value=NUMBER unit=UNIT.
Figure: value=0 unit=kg/cm²
